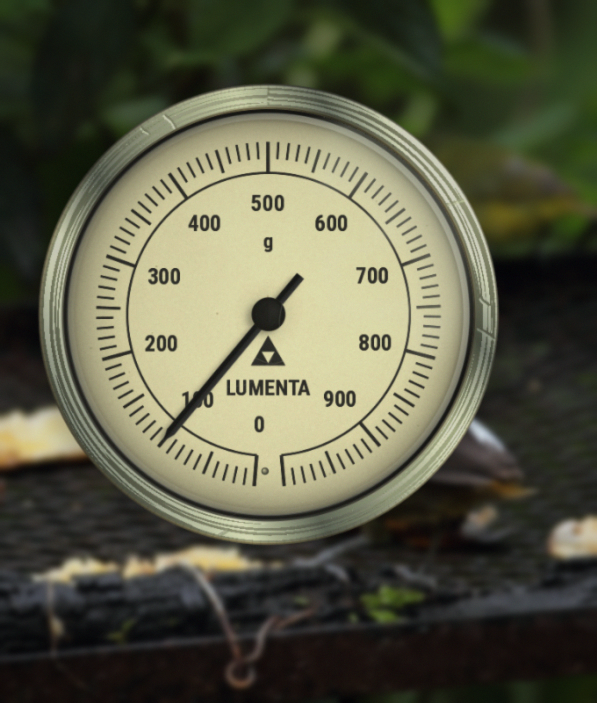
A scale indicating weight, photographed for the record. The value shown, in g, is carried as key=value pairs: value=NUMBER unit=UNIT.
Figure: value=100 unit=g
